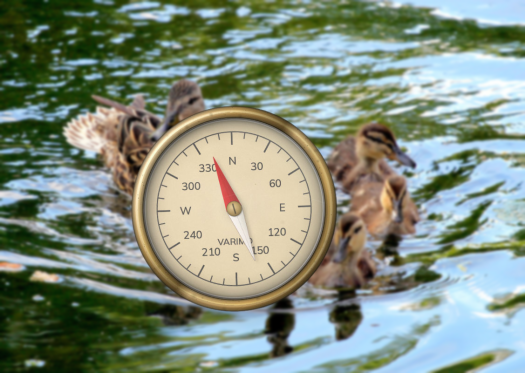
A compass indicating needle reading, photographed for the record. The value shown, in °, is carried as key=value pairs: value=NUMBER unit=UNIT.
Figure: value=340 unit=°
